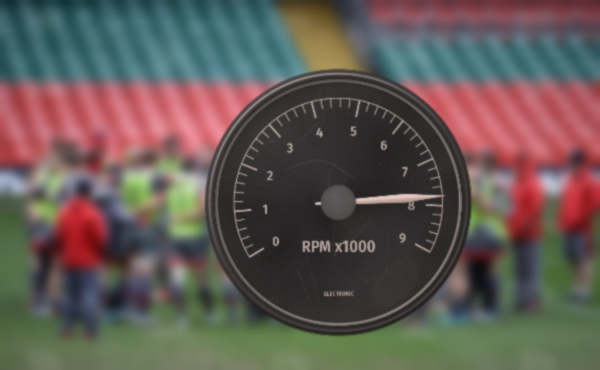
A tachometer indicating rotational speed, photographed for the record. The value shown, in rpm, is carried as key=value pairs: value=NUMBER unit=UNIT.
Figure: value=7800 unit=rpm
